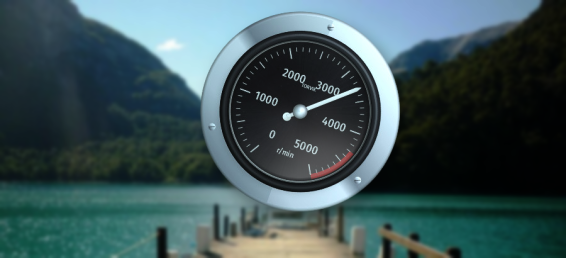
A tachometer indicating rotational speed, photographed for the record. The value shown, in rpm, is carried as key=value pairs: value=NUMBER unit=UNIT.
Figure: value=3300 unit=rpm
